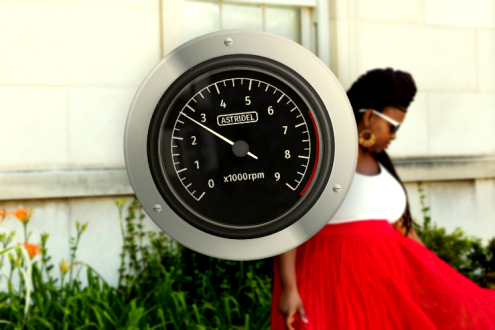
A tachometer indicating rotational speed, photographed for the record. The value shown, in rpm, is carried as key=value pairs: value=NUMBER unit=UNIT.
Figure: value=2750 unit=rpm
